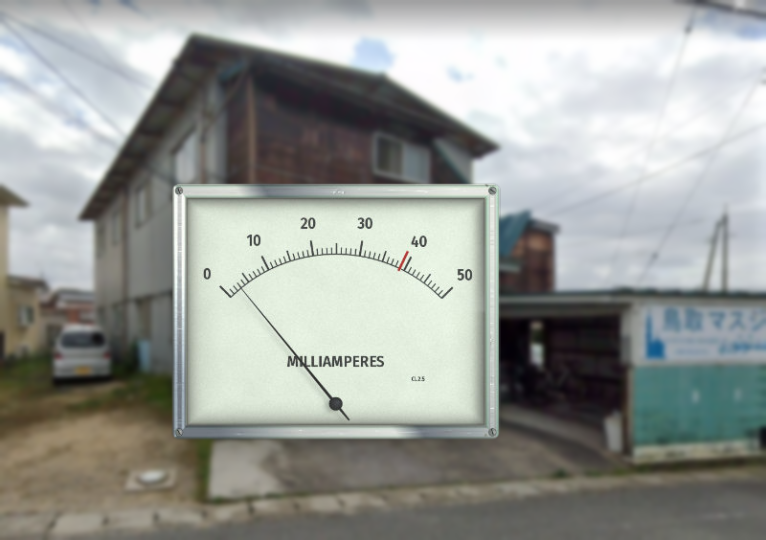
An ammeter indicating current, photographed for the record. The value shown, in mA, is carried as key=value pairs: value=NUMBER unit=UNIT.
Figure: value=3 unit=mA
